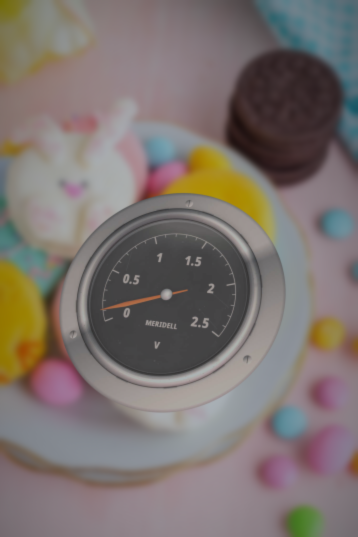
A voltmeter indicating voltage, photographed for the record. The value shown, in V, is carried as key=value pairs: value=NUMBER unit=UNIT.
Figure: value=0.1 unit=V
